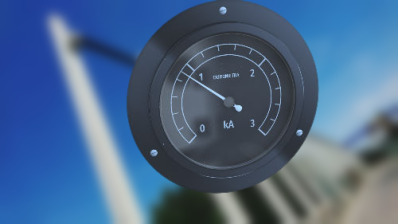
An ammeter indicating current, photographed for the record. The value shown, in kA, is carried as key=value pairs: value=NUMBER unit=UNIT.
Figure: value=0.9 unit=kA
